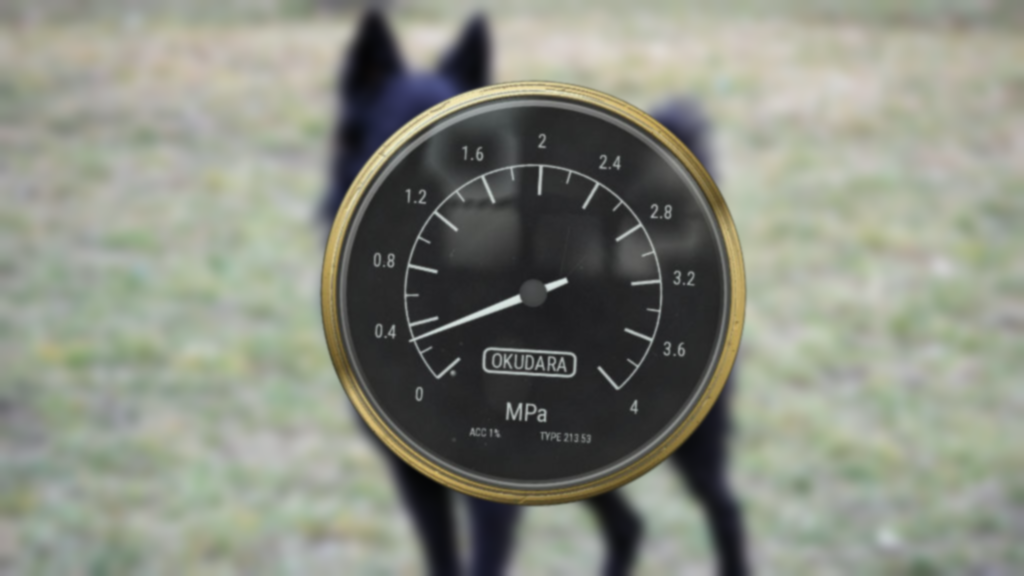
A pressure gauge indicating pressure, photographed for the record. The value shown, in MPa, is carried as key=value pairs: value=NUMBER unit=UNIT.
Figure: value=0.3 unit=MPa
